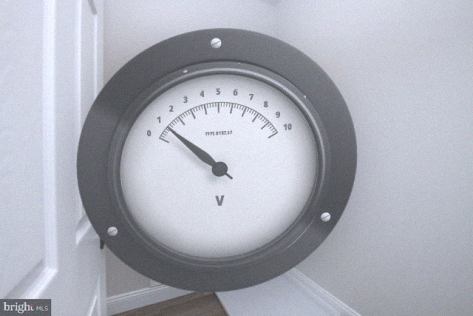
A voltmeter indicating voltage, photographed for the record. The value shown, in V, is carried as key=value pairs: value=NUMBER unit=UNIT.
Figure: value=1 unit=V
